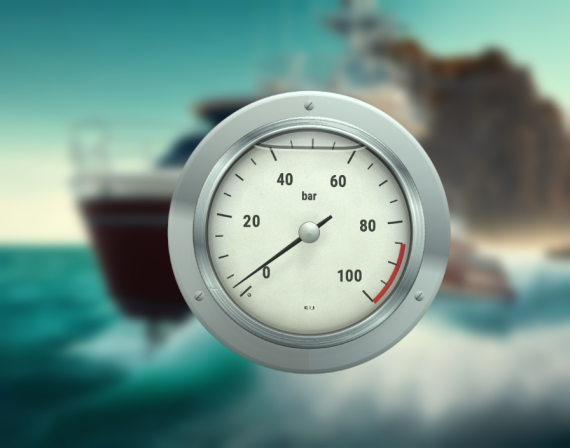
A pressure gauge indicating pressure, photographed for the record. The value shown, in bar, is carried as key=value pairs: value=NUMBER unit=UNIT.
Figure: value=2.5 unit=bar
